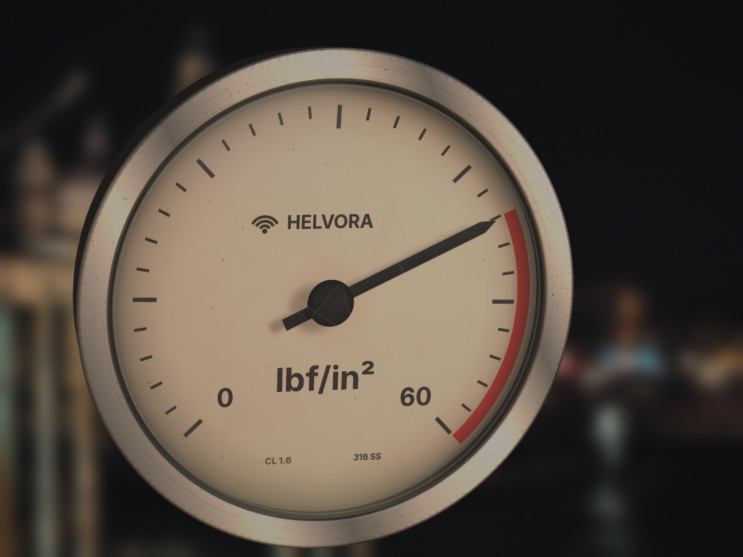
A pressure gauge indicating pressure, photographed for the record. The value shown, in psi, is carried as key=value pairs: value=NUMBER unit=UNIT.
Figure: value=44 unit=psi
